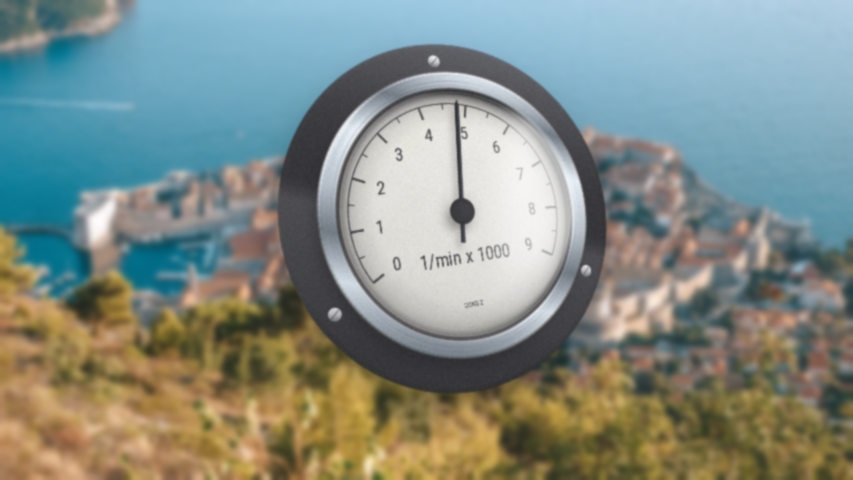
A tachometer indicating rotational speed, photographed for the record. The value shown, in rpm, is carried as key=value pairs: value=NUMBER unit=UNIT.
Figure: value=4750 unit=rpm
